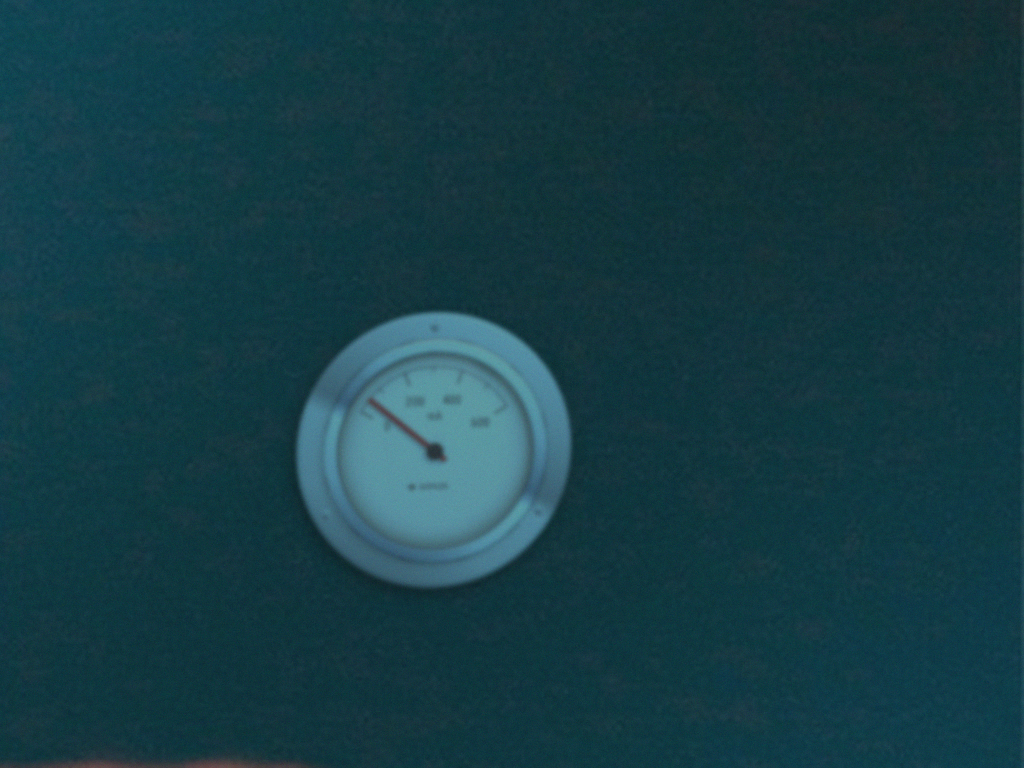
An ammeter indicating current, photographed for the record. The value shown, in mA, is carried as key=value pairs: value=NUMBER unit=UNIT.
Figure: value=50 unit=mA
